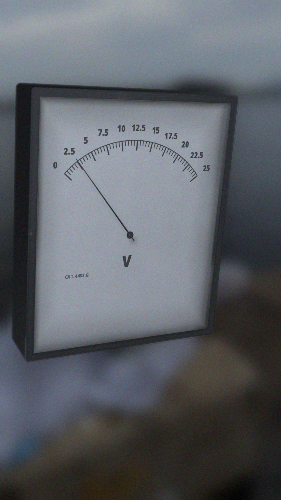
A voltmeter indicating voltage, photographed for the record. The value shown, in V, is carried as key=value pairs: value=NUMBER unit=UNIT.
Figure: value=2.5 unit=V
